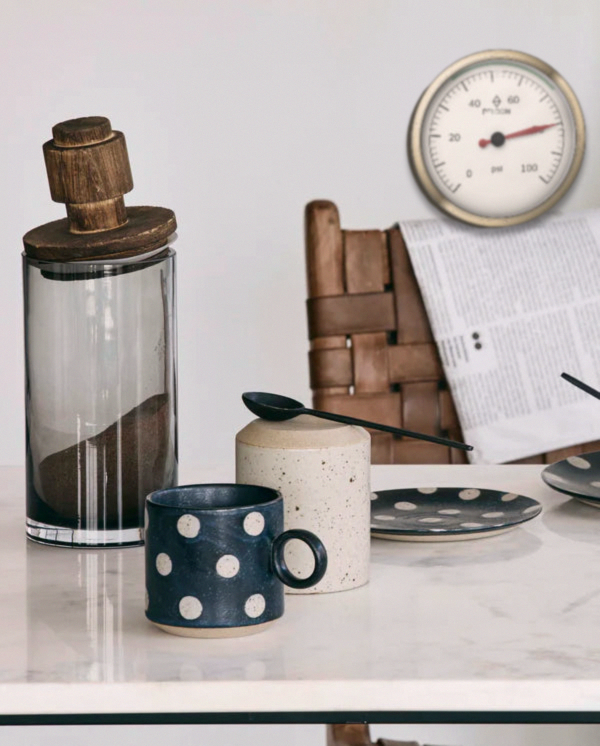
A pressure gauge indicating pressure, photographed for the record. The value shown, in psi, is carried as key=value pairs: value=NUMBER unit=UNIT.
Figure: value=80 unit=psi
